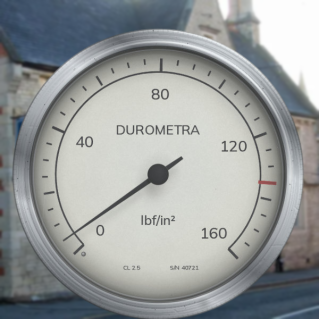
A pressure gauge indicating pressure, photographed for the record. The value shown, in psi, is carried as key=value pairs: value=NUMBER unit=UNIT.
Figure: value=5 unit=psi
